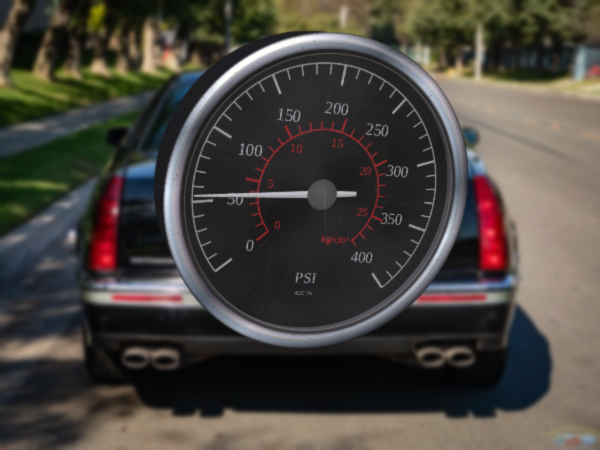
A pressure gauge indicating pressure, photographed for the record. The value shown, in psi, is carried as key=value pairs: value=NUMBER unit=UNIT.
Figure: value=55 unit=psi
